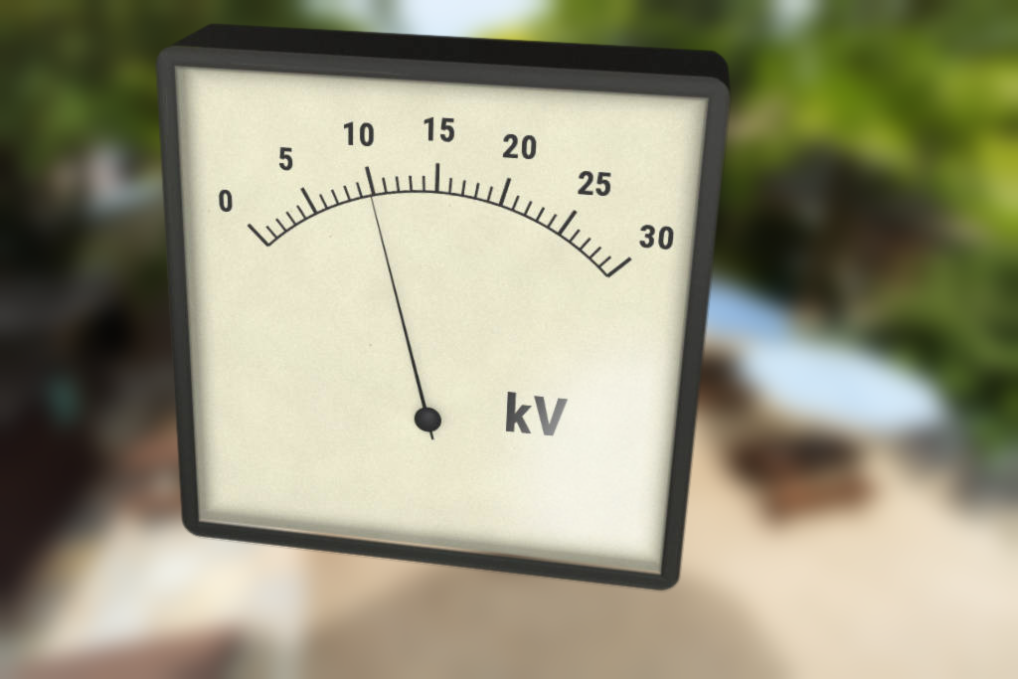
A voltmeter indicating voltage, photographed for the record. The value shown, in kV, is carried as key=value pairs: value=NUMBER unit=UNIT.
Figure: value=10 unit=kV
